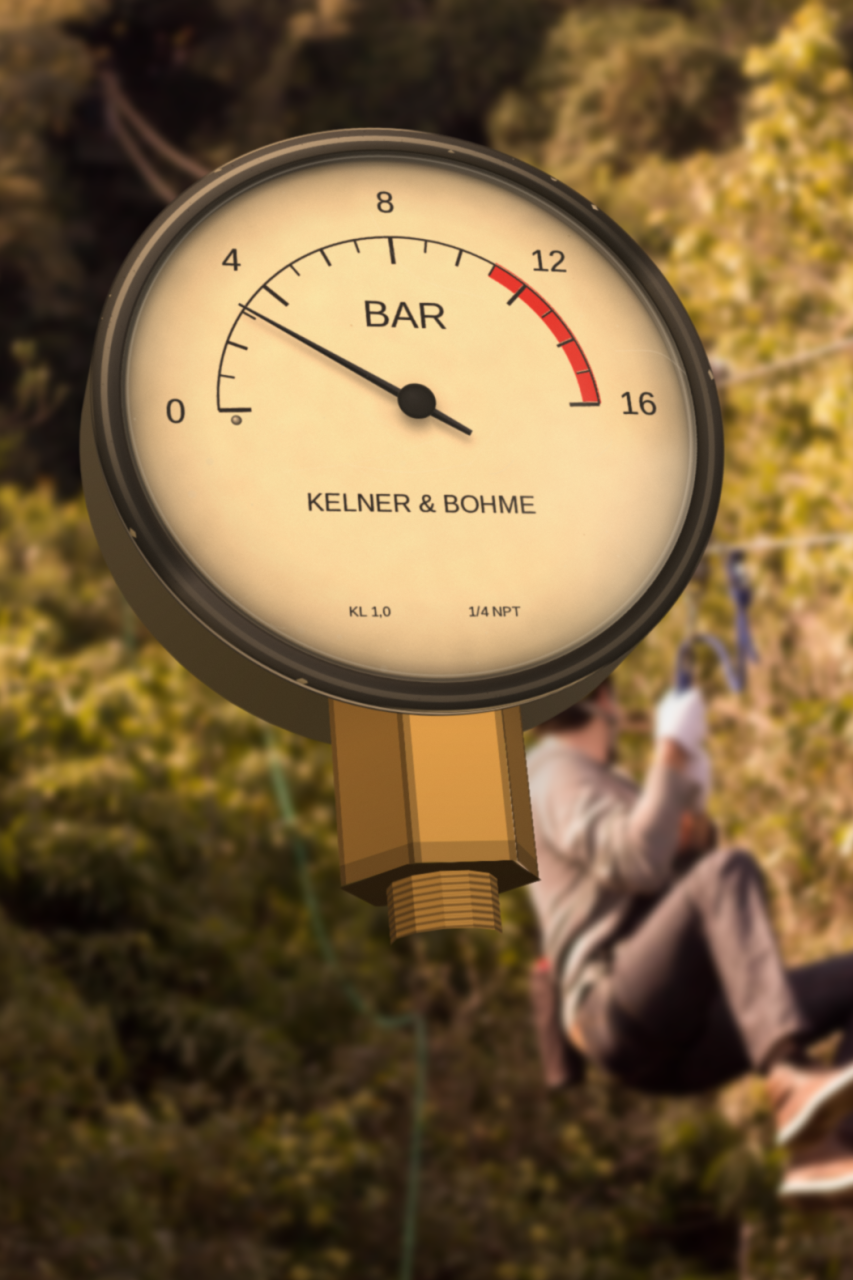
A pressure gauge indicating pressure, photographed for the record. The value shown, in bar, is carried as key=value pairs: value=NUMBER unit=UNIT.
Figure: value=3 unit=bar
